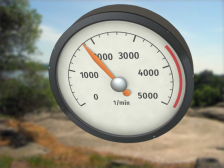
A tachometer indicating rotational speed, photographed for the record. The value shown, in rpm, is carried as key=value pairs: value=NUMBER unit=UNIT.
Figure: value=1800 unit=rpm
